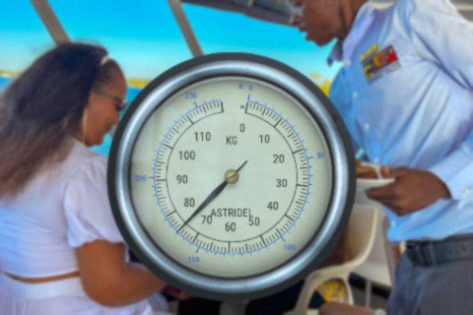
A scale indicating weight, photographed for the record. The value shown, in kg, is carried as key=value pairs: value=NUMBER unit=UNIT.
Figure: value=75 unit=kg
